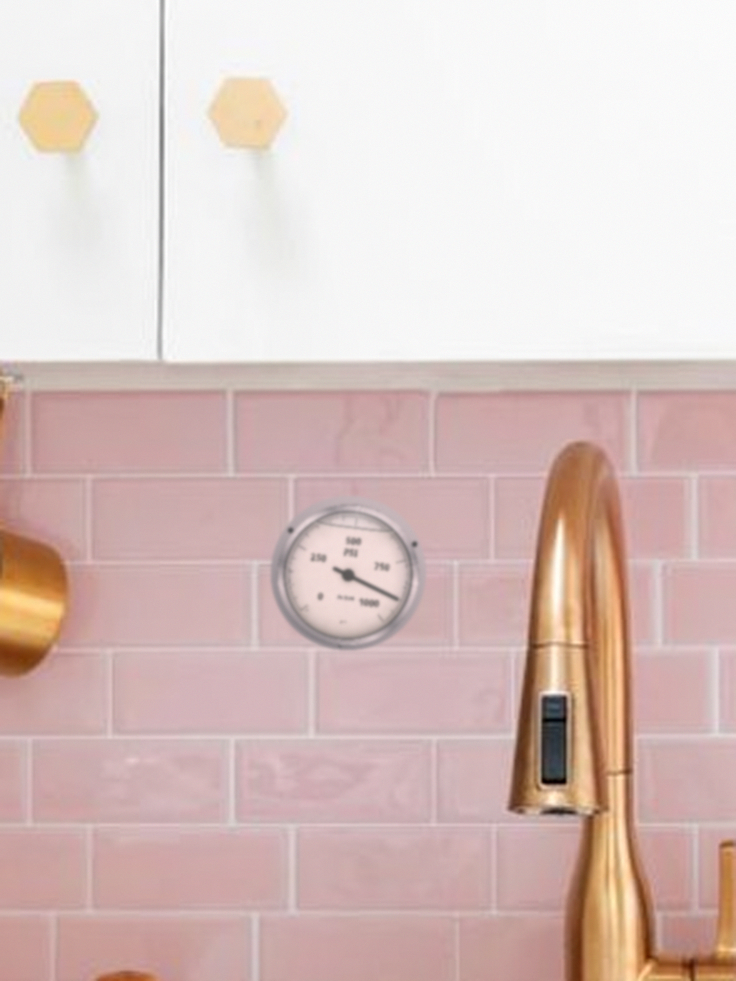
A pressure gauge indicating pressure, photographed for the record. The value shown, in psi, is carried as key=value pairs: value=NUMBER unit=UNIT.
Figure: value=900 unit=psi
